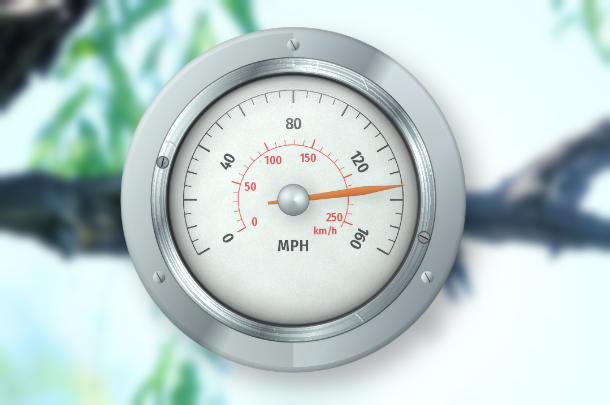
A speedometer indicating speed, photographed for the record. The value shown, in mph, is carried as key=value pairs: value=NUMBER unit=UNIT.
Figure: value=135 unit=mph
